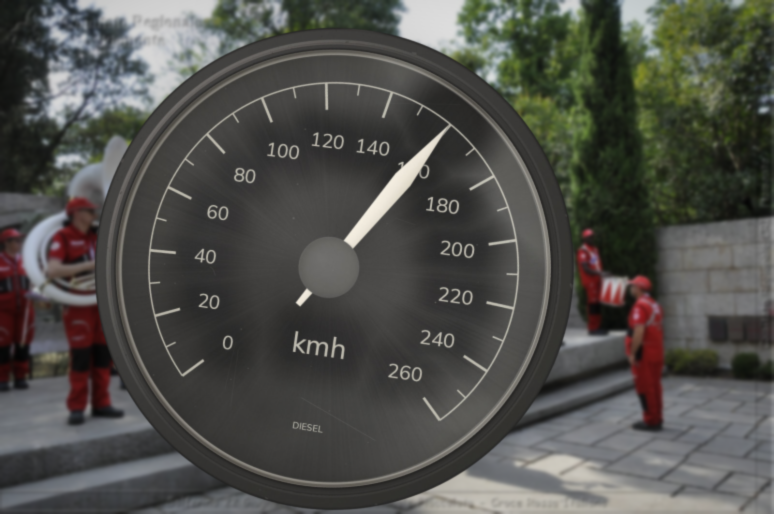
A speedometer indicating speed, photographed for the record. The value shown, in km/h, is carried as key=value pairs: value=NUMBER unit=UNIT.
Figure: value=160 unit=km/h
